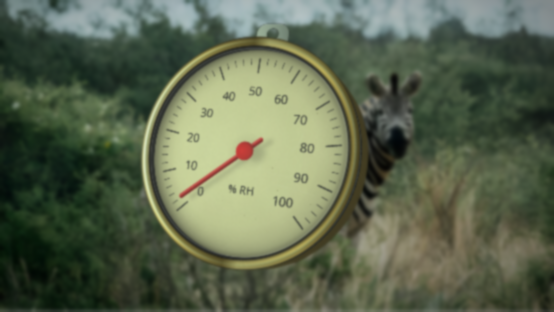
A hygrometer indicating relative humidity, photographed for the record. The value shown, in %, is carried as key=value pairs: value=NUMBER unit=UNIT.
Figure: value=2 unit=%
